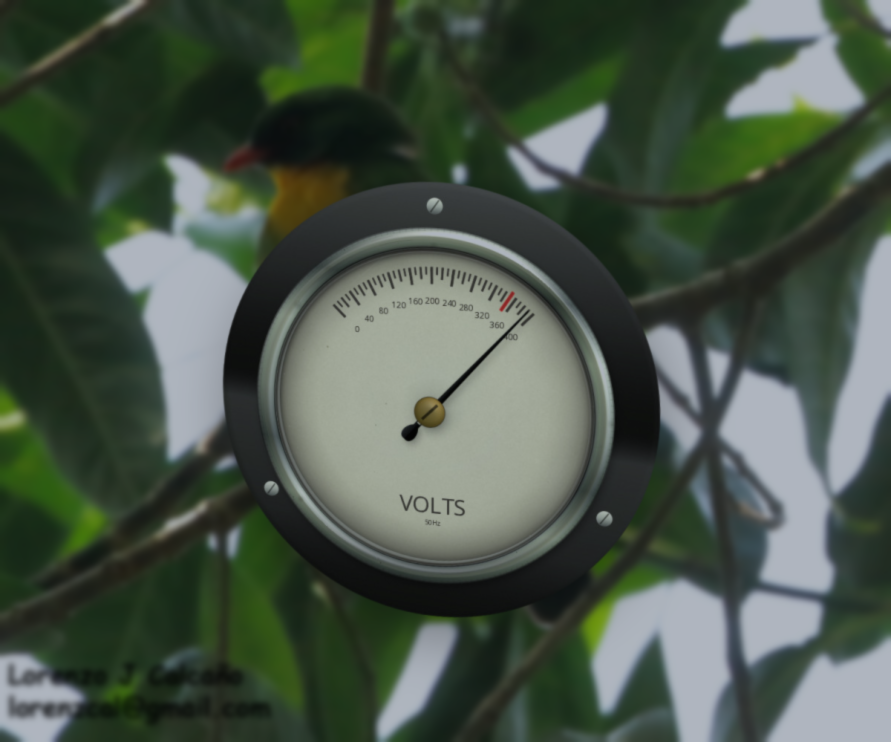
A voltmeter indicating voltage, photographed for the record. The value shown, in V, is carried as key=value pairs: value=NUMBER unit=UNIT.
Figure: value=390 unit=V
